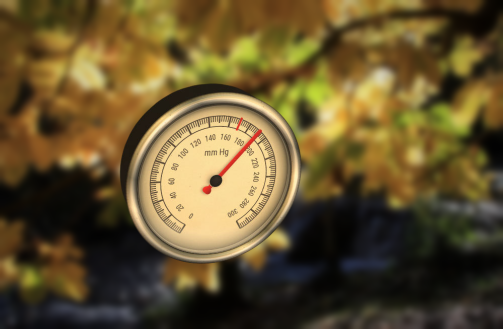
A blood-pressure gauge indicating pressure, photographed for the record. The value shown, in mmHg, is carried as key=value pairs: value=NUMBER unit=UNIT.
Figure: value=190 unit=mmHg
